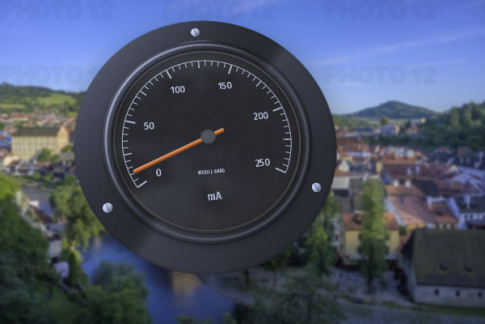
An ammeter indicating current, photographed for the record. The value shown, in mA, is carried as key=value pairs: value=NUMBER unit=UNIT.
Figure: value=10 unit=mA
